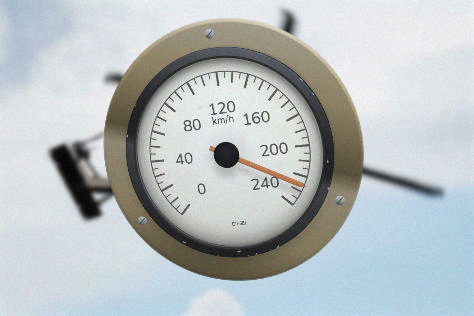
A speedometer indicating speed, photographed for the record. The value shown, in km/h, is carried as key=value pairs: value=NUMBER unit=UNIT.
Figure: value=225 unit=km/h
